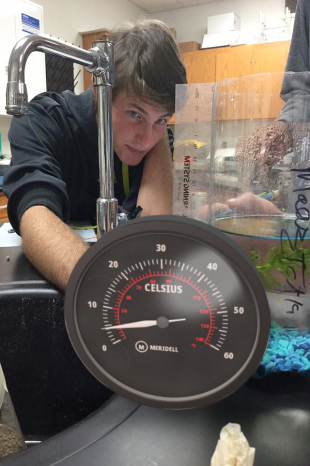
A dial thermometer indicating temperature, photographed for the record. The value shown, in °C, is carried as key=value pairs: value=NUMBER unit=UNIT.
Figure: value=5 unit=°C
